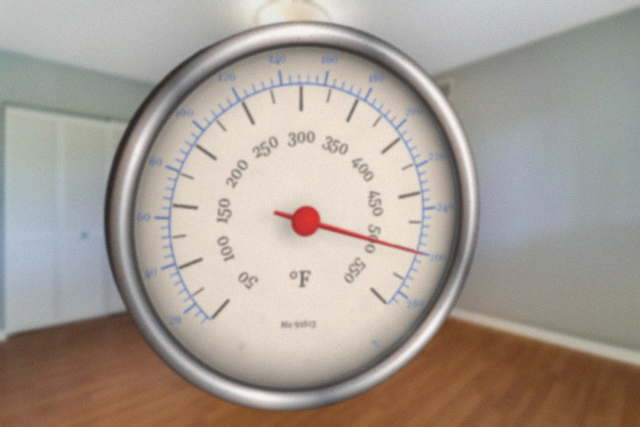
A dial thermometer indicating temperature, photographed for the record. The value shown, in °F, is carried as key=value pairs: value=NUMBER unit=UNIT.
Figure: value=500 unit=°F
